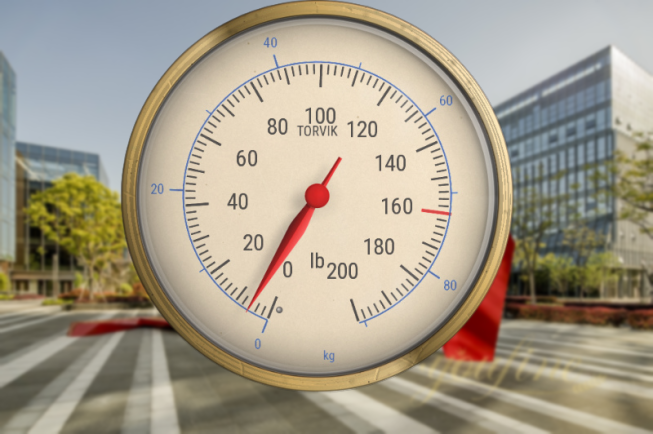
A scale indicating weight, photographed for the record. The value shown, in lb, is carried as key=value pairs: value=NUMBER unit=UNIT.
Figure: value=6 unit=lb
